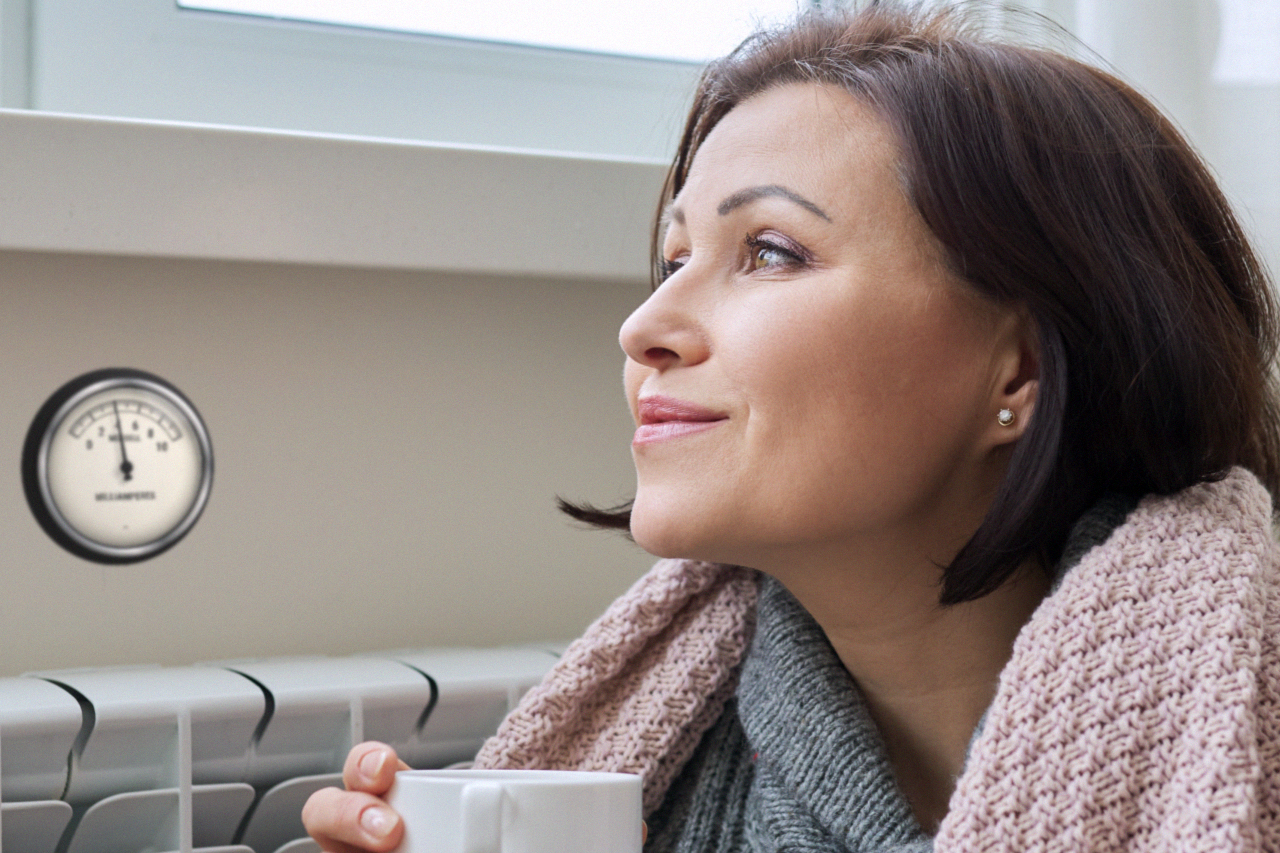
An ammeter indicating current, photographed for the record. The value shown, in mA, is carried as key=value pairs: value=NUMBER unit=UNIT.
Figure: value=4 unit=mA
